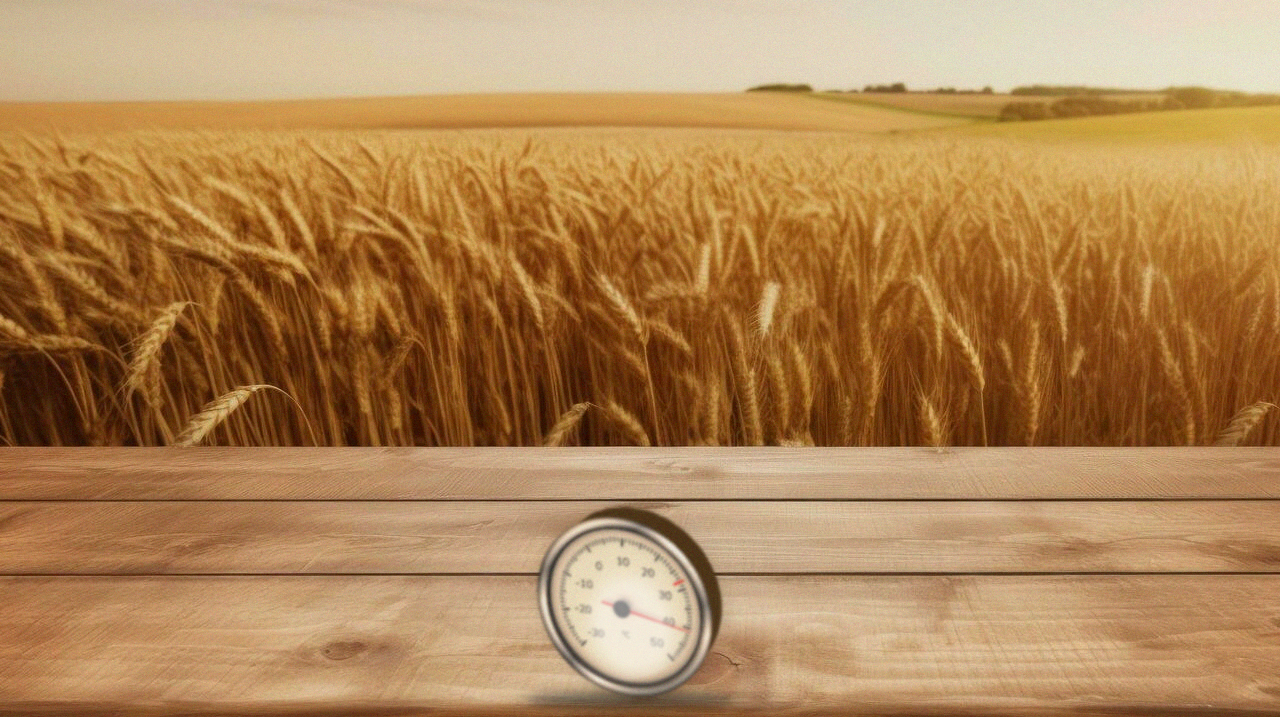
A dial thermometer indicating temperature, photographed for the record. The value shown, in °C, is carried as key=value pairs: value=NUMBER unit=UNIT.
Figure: value=40 unit=°C
